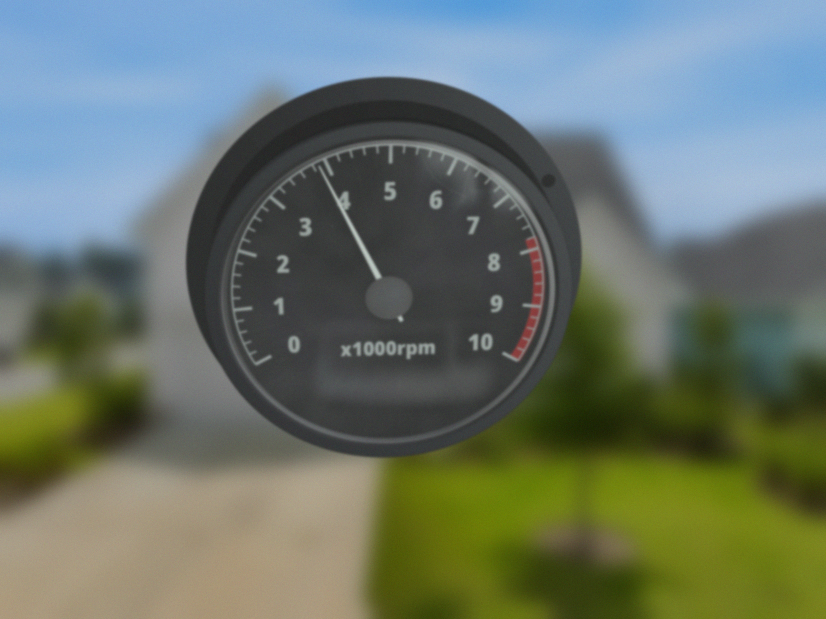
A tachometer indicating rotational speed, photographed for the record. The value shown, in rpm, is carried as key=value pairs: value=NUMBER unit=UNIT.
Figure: value=3900 unit=rpm
